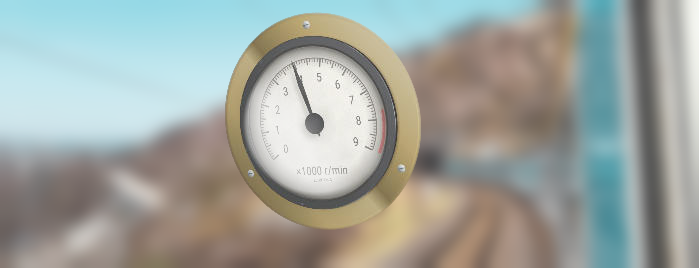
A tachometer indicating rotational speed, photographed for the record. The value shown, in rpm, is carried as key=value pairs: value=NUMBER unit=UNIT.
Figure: value=4000 unit=rpm
